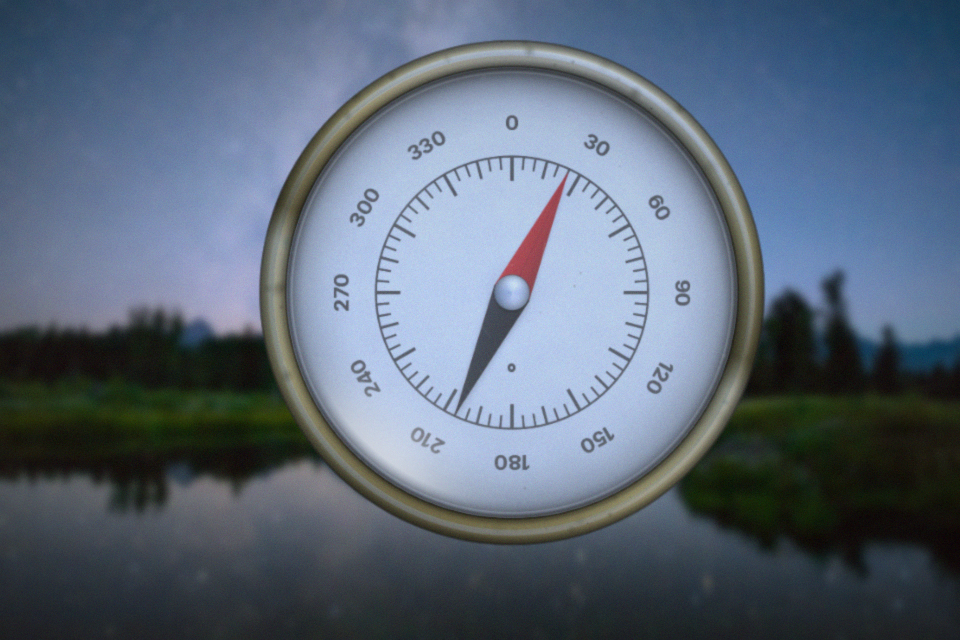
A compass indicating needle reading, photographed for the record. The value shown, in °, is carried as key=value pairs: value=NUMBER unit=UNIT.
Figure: value=25 unit=°
